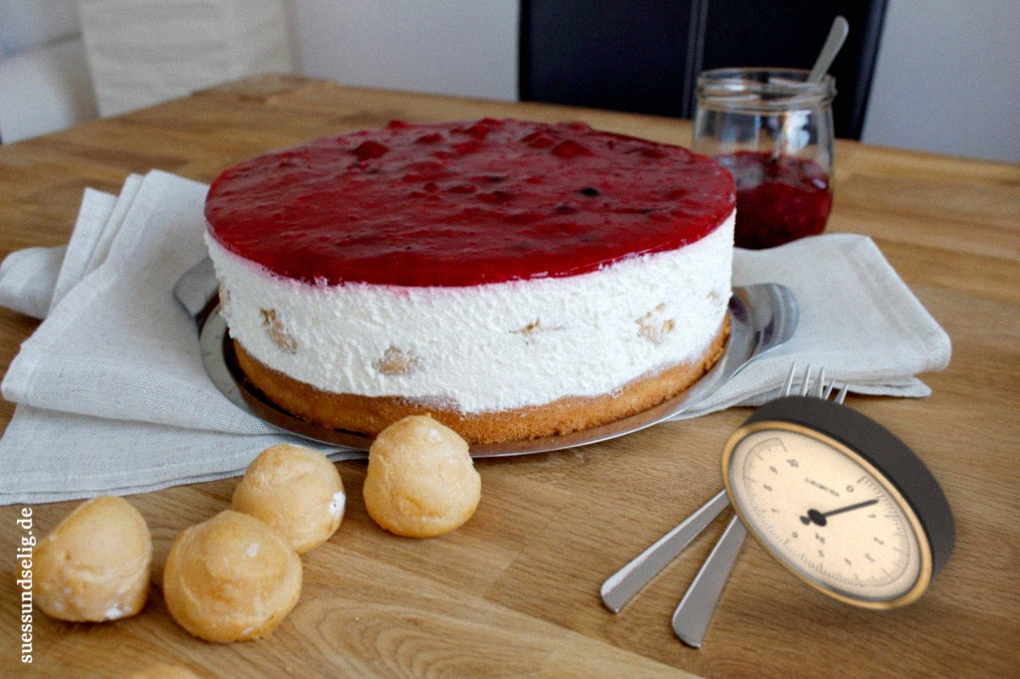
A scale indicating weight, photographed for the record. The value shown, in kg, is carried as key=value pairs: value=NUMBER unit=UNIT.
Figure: value=0.5 unit=kg
